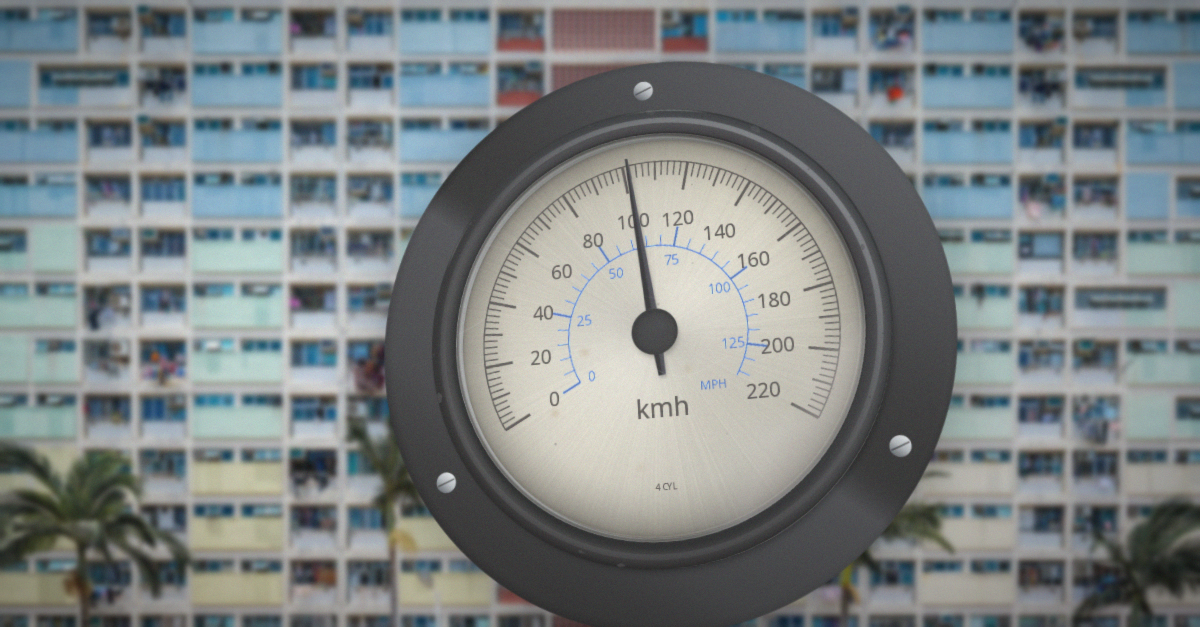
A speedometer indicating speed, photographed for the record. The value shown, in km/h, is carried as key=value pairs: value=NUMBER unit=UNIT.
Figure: value=102 unit=km/h
